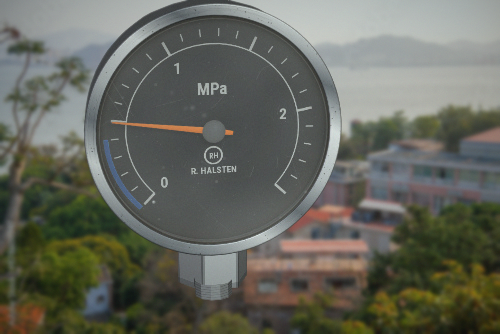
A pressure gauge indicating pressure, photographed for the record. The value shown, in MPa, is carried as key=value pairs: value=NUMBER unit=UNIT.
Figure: value=0.5 unit=MPa
